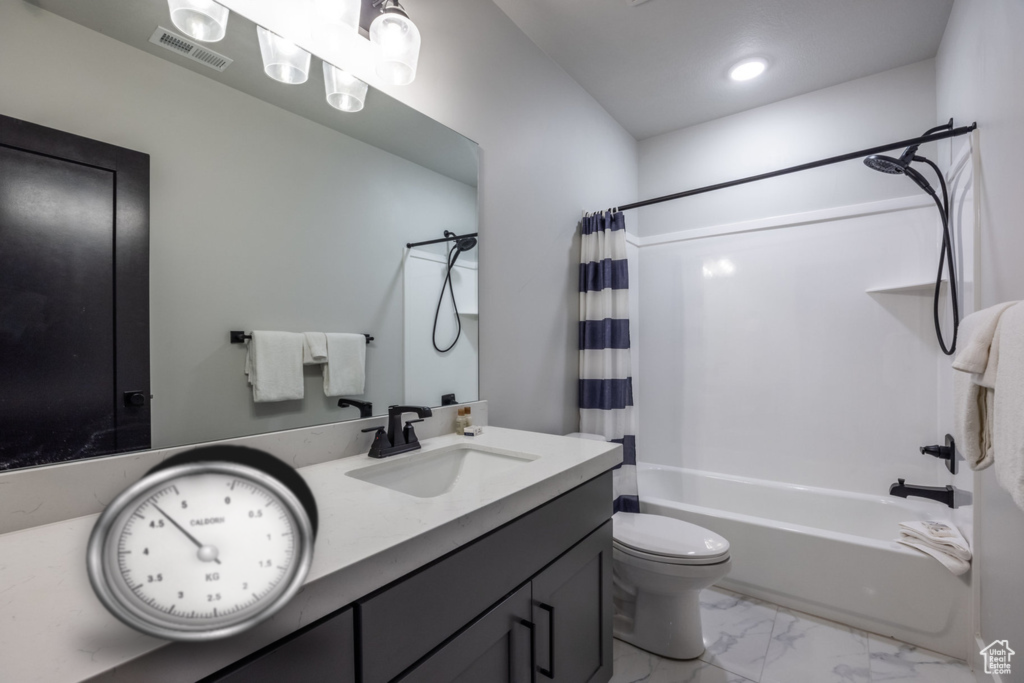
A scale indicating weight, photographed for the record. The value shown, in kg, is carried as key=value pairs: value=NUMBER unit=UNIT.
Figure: value=4.75 unit=kg
